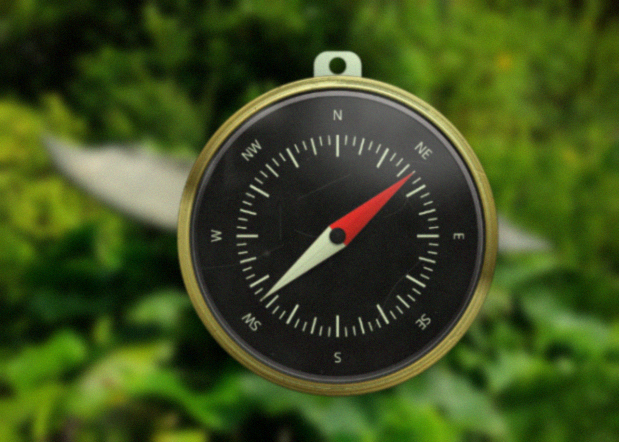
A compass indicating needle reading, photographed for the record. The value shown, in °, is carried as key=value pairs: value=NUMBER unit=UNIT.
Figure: value=50 unit=°
